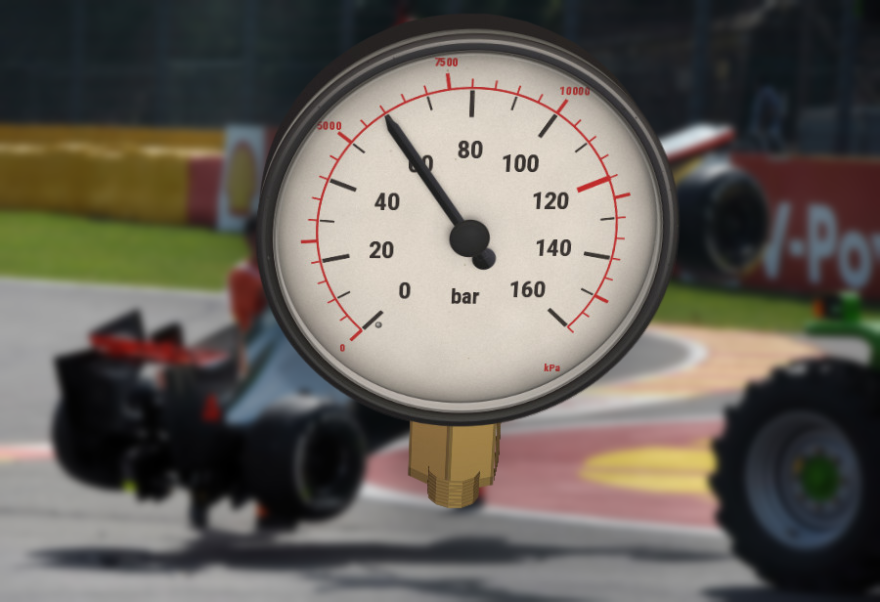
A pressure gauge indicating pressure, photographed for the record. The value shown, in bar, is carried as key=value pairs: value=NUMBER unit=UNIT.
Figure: value=60 unit=bar
